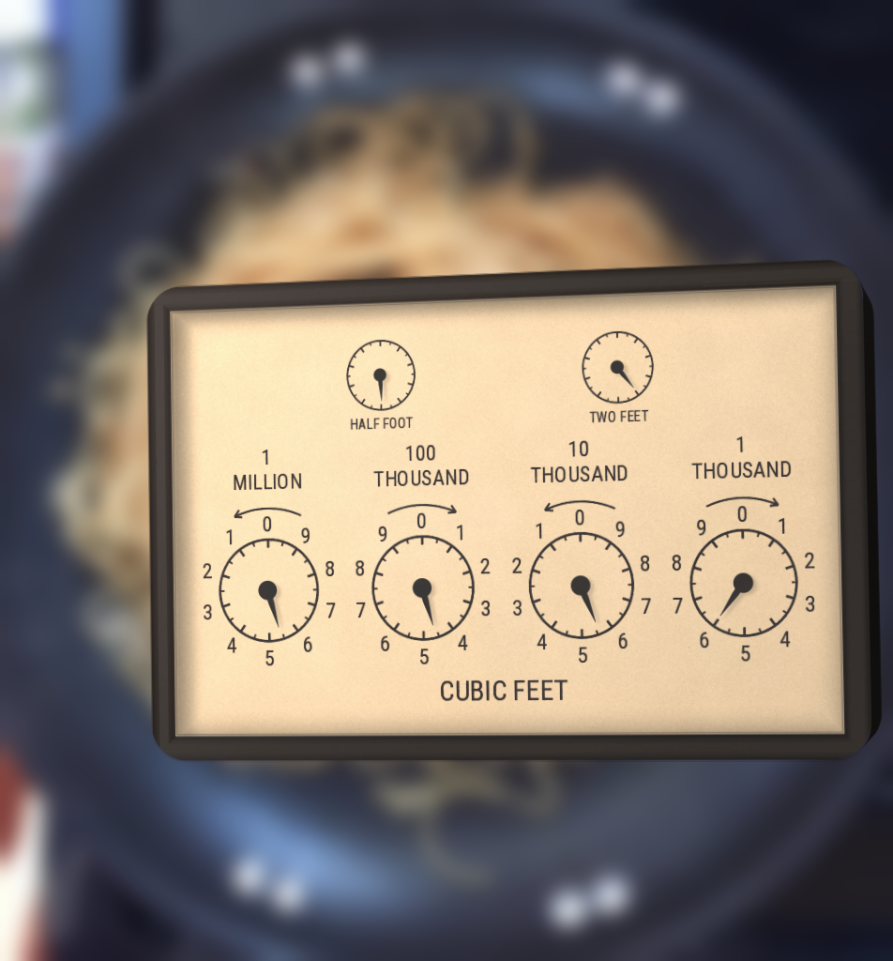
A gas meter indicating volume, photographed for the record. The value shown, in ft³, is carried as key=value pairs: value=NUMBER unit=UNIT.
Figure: value=545600 unit=ft³
